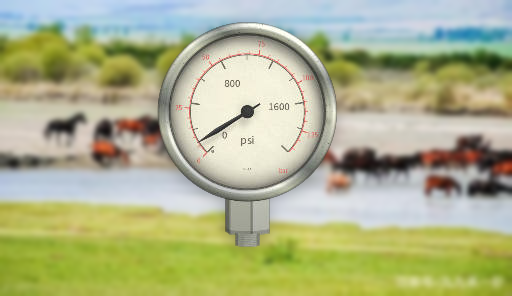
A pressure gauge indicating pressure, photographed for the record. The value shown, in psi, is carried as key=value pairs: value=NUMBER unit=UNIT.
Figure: value=100 unit=psi
